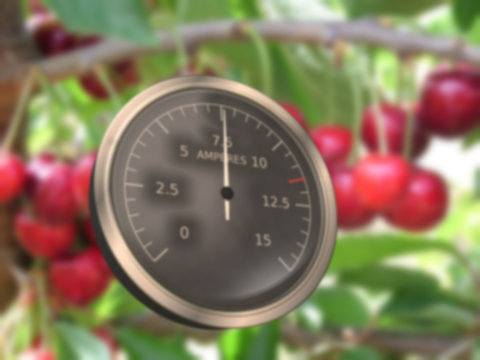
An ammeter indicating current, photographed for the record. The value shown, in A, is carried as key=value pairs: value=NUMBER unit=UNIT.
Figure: value=7.5 unit=A
